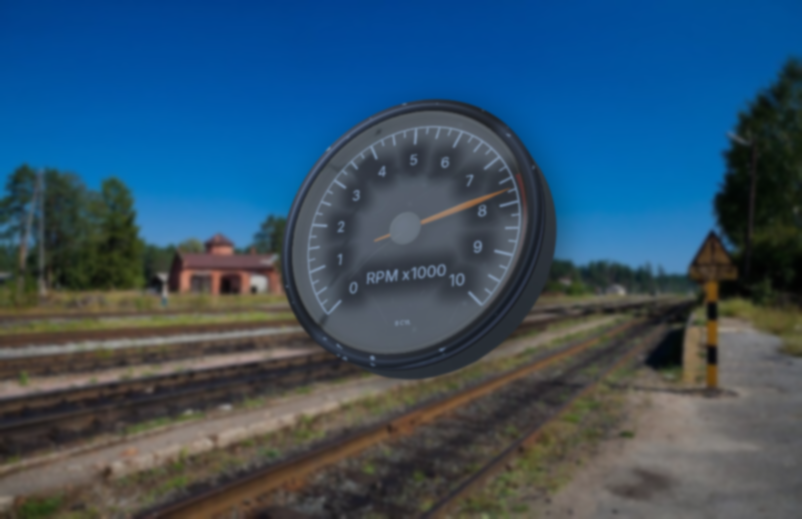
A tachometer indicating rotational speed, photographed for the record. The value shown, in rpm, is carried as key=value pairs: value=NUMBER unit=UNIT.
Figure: value=7750 unit=rpm
